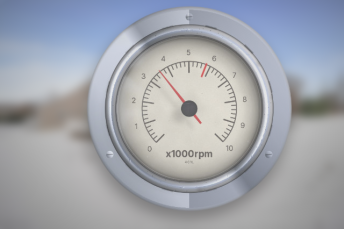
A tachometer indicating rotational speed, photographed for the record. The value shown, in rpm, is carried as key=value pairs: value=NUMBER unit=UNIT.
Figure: value=3600 unit=rpm
